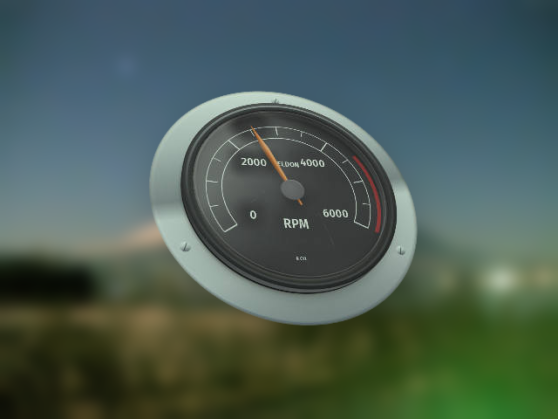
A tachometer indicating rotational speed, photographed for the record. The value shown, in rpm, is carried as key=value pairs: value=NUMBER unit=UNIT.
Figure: value=2500 unit=rpm
